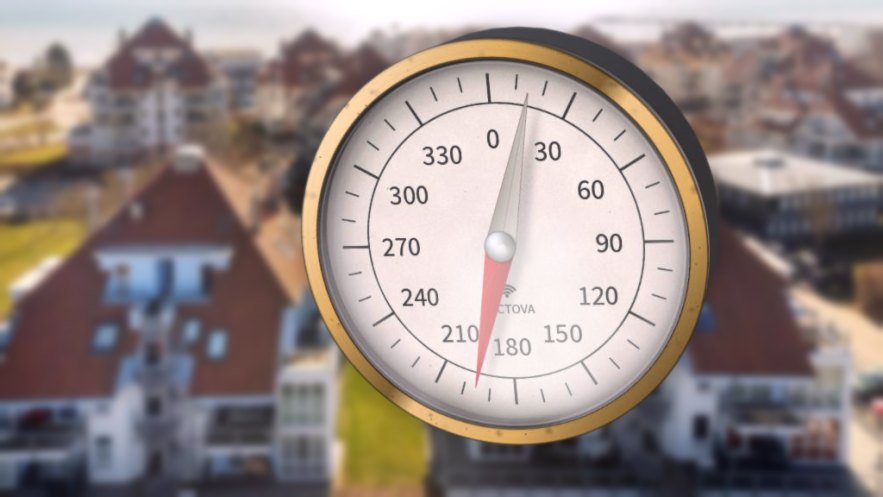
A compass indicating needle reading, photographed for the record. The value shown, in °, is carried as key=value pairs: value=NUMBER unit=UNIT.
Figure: value=195 unit=°
